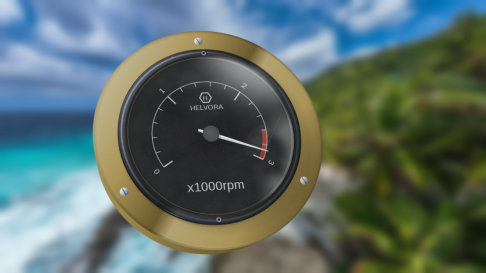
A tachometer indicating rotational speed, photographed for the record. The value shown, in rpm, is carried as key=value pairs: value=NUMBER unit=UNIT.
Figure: value=2900 unit=rpm
